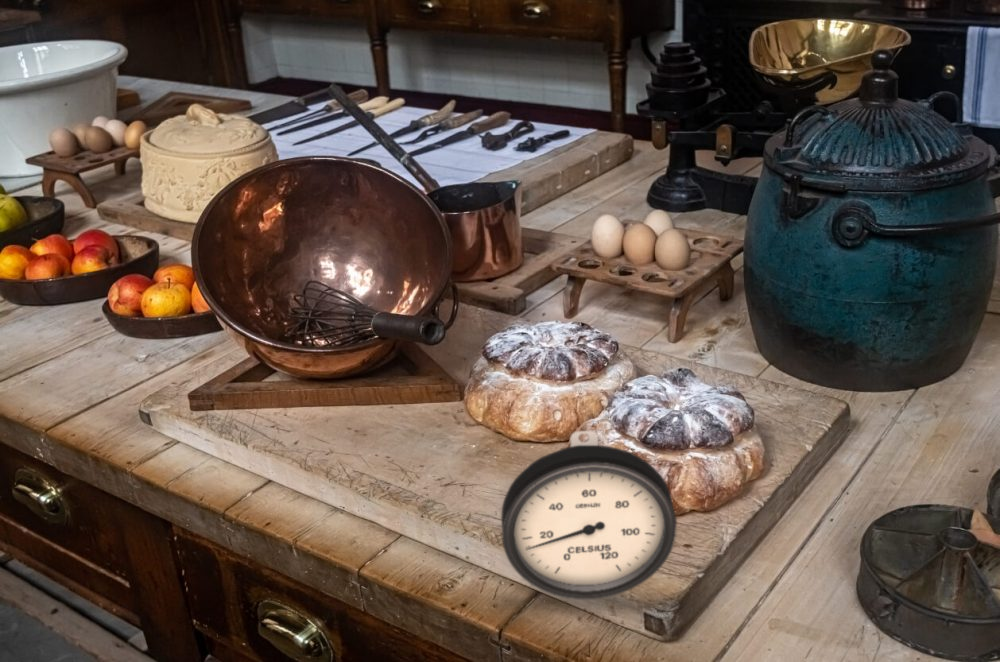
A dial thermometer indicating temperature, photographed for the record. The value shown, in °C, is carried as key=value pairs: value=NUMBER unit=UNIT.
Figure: value=16 unit=°C
